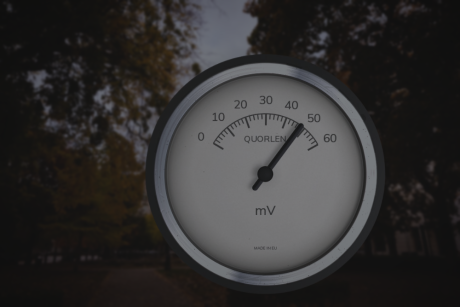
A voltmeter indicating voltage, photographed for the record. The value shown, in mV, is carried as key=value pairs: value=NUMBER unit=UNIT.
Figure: value=48 unit=mV
